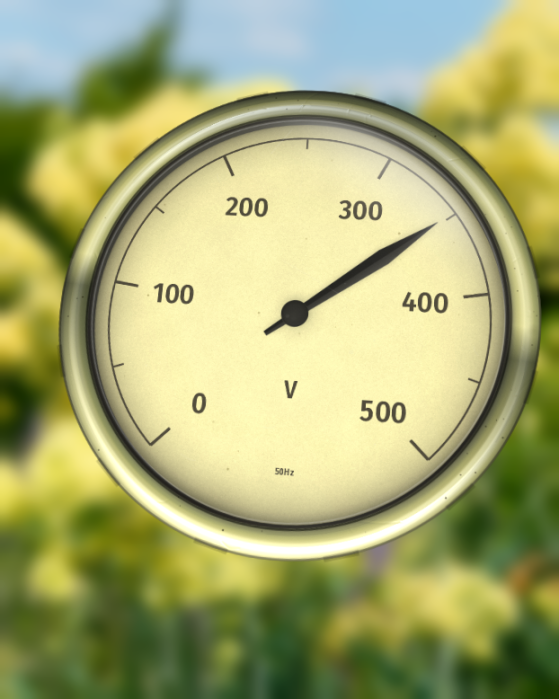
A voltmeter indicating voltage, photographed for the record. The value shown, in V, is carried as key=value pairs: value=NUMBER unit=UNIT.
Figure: value=350 unit=V
